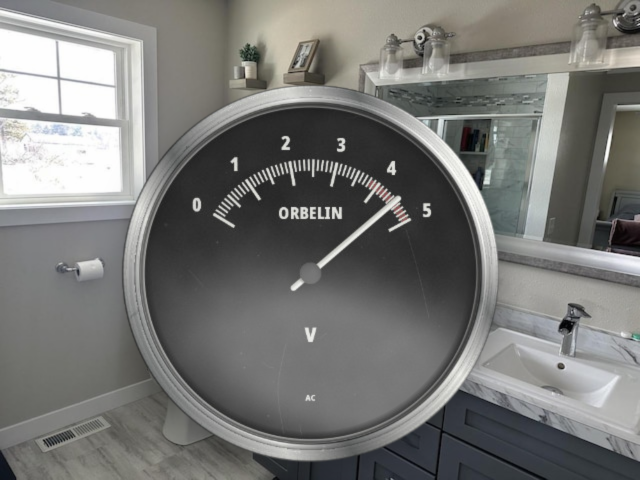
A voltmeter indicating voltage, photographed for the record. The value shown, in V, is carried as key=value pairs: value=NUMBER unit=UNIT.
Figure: value=4.5 unit=V
